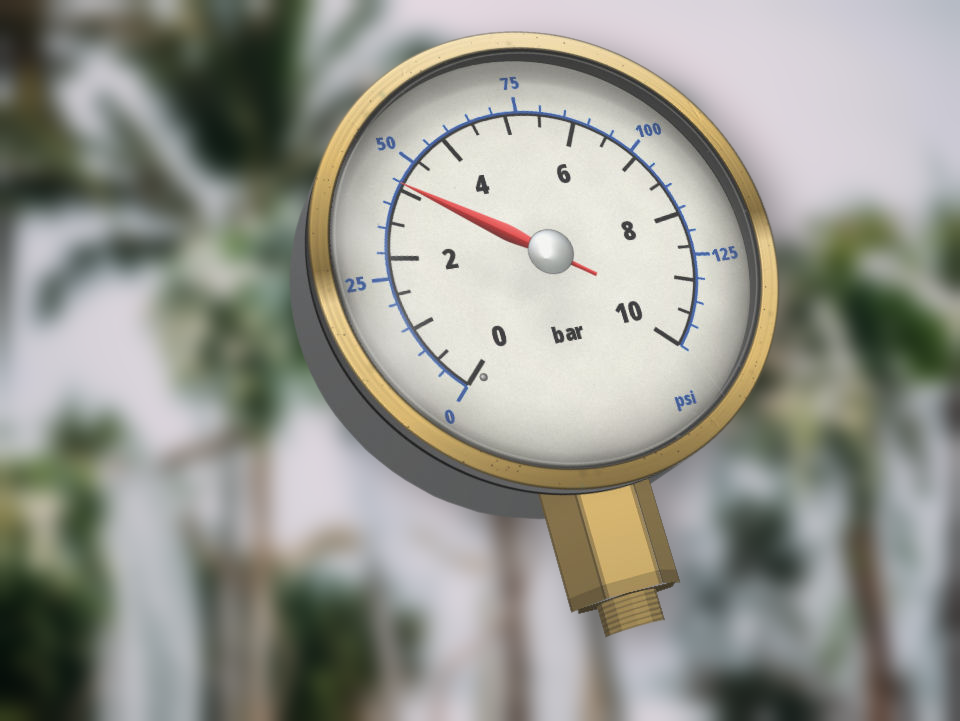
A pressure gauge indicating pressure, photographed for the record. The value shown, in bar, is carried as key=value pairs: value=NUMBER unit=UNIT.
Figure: value=3 unit=bar
